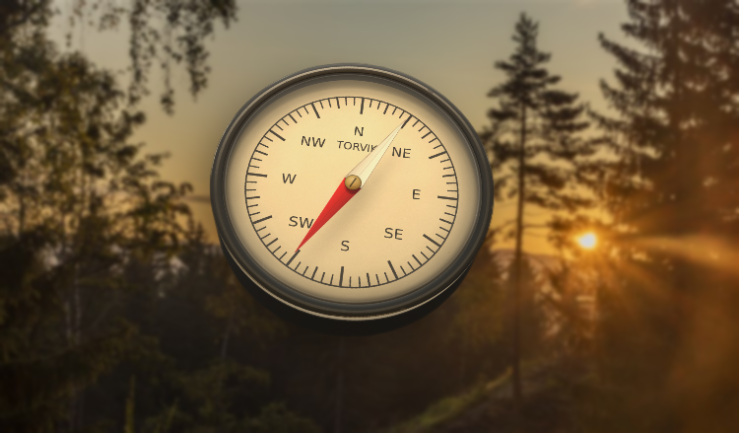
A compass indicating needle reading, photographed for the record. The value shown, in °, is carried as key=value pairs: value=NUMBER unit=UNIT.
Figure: value=210 unit=°
